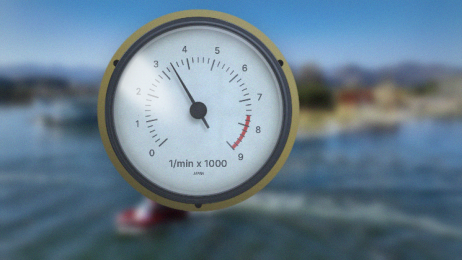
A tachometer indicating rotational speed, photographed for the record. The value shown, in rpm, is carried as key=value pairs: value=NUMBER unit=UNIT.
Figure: value=3400 unit=rpm
